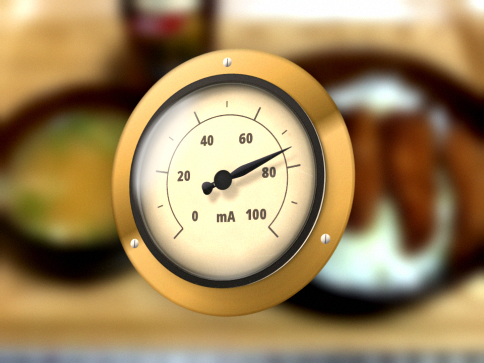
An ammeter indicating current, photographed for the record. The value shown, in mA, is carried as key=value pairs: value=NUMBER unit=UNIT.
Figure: value=75 unit=mA
